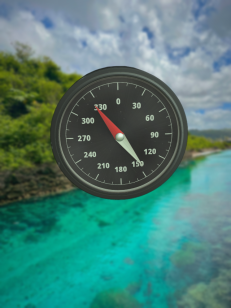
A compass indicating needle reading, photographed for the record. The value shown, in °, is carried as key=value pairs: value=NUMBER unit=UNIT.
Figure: value=325 unit=°
